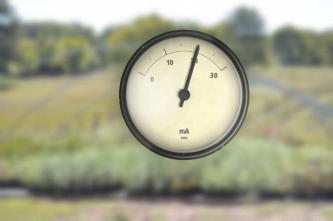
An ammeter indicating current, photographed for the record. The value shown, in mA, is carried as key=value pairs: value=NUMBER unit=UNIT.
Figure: value=20 unit=mA
